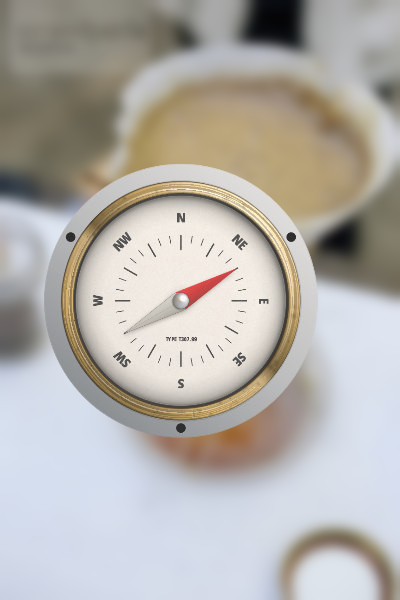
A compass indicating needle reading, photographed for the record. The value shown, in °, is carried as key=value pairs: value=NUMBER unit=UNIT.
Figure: value=60 unit=°
